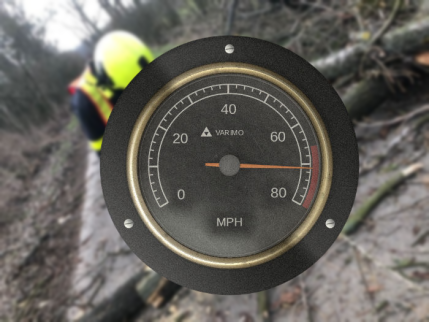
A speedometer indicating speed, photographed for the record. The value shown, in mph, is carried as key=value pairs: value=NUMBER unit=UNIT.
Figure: value=71 unit=mph
